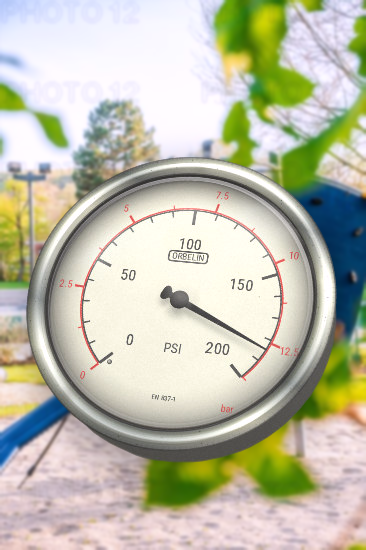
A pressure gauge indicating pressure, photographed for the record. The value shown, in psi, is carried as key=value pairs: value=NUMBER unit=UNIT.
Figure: value=185 unit=psi
